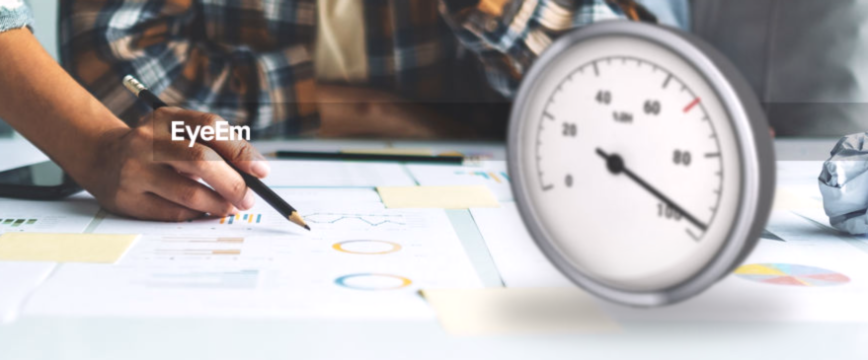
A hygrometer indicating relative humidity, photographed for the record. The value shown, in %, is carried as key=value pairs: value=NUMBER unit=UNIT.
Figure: value=96 unit=%
